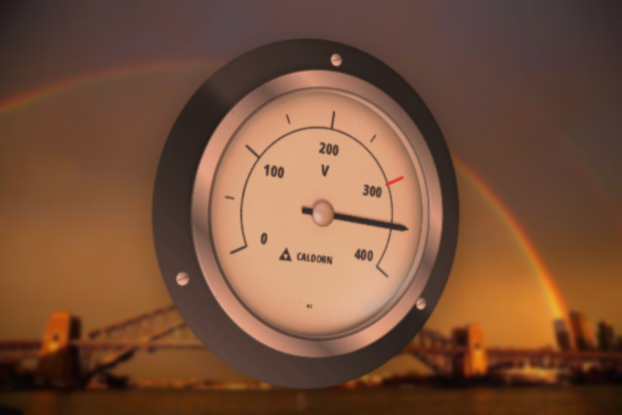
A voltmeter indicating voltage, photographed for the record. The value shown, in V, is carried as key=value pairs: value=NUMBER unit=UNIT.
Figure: value=350 unit=V
